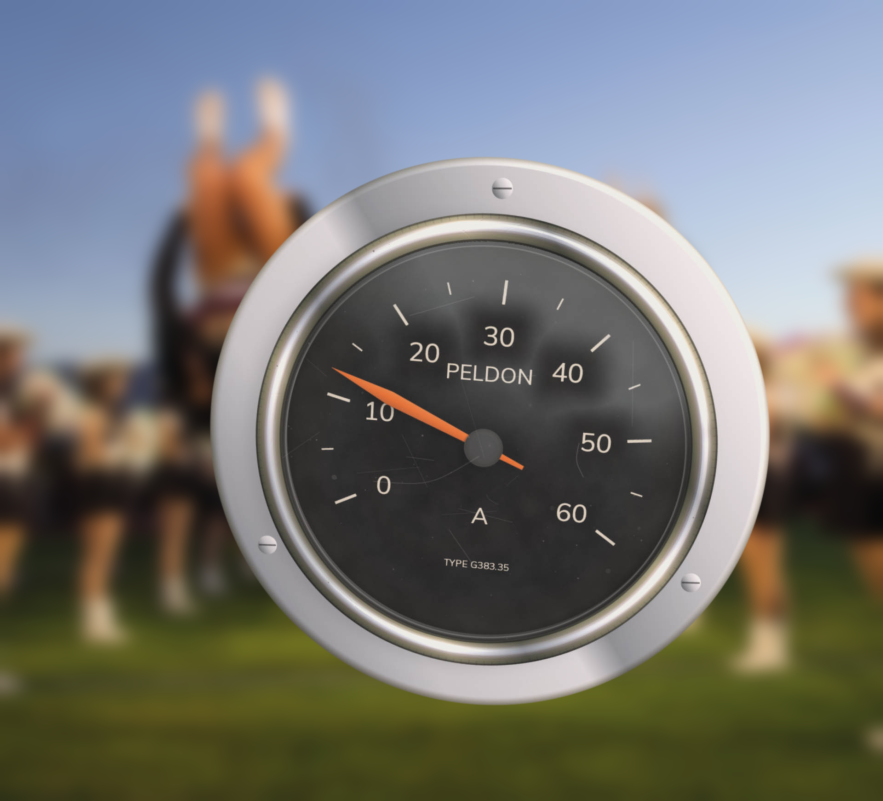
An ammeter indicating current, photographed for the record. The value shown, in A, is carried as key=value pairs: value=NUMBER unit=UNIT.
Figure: value=12.5 unit=A
